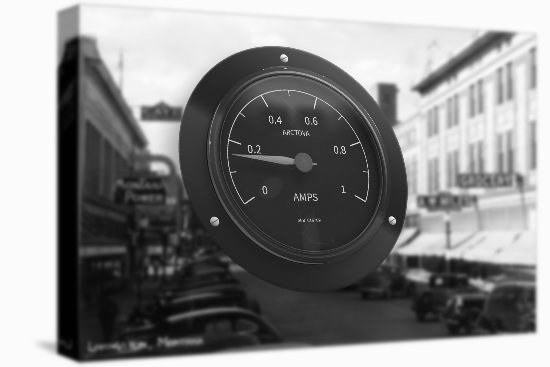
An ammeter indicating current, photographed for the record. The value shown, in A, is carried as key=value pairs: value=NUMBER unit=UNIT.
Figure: value=0.15 unit=A
